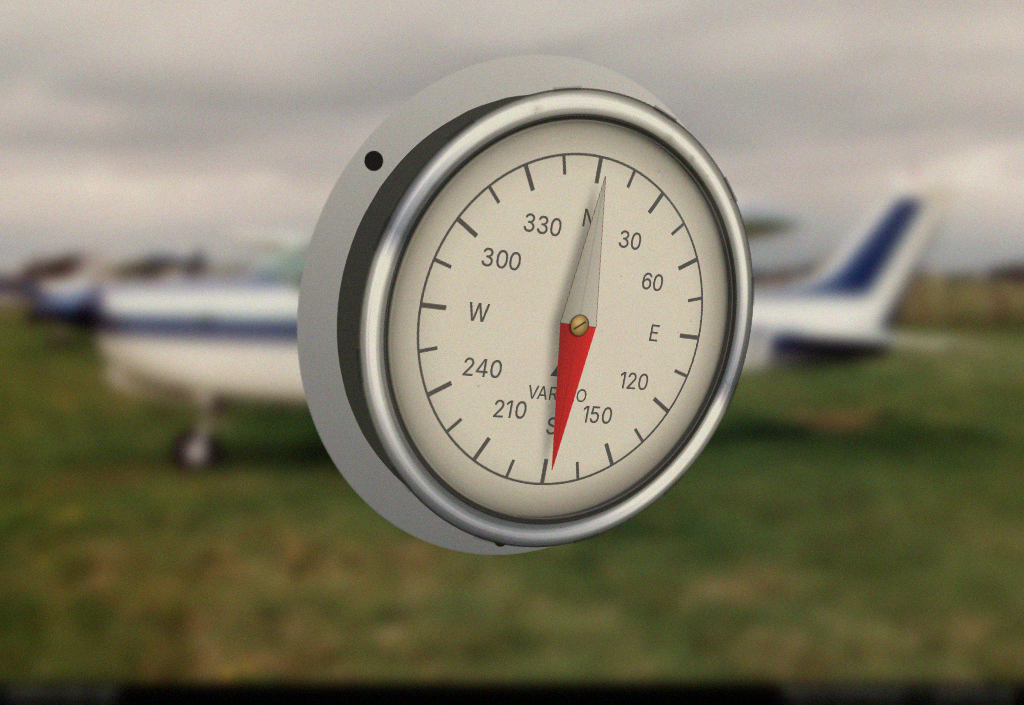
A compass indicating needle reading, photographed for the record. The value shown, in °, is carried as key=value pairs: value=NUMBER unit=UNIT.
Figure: value=180 unit=°
